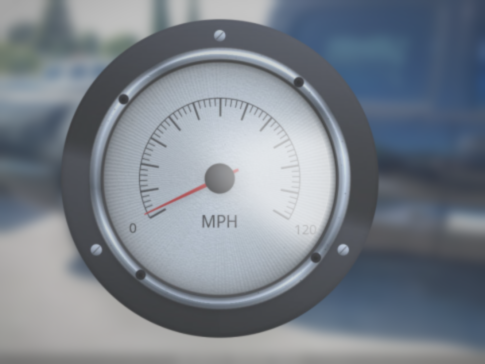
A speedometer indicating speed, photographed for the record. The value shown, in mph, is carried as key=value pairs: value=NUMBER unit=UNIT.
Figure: value=2 unit=mph
